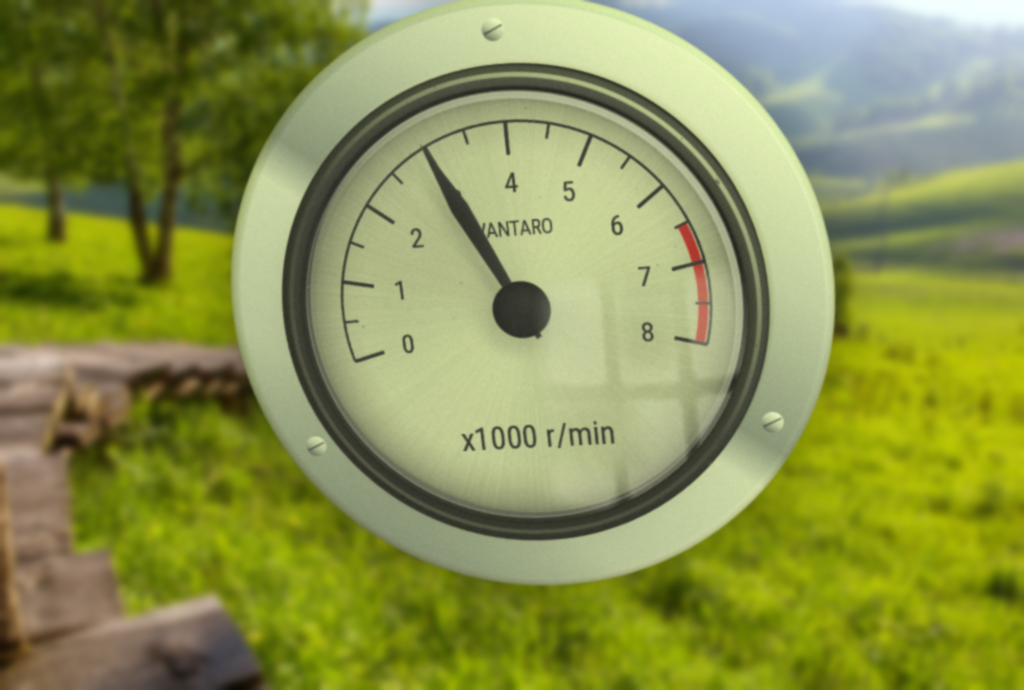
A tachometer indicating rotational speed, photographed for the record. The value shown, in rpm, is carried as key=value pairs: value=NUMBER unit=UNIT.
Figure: value=3000 unit=rpm
